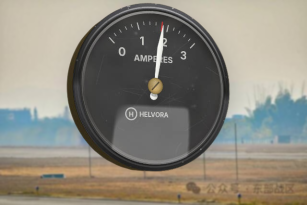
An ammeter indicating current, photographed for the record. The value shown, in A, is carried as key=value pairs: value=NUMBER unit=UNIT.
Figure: value=1.8 unit=A
